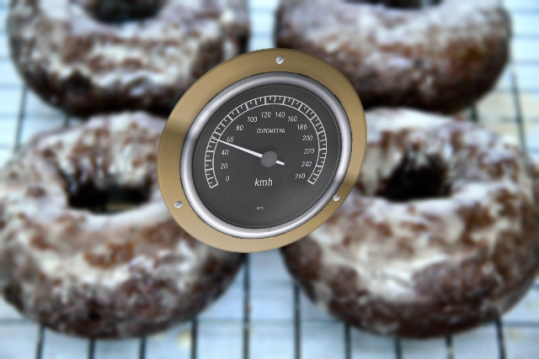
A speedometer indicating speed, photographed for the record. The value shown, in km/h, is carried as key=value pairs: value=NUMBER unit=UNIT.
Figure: value=55 unit=km/h
